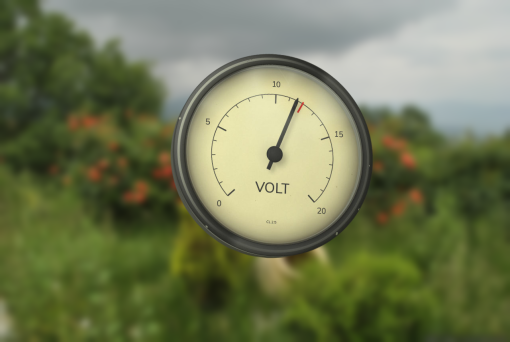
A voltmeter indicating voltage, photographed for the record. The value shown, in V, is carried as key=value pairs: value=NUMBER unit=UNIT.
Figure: value=11.5 unit=V
